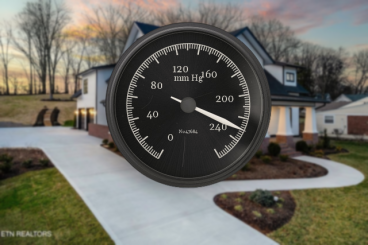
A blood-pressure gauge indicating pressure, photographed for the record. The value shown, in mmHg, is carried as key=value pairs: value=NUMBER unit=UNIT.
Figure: value=230 unit=mmHg
